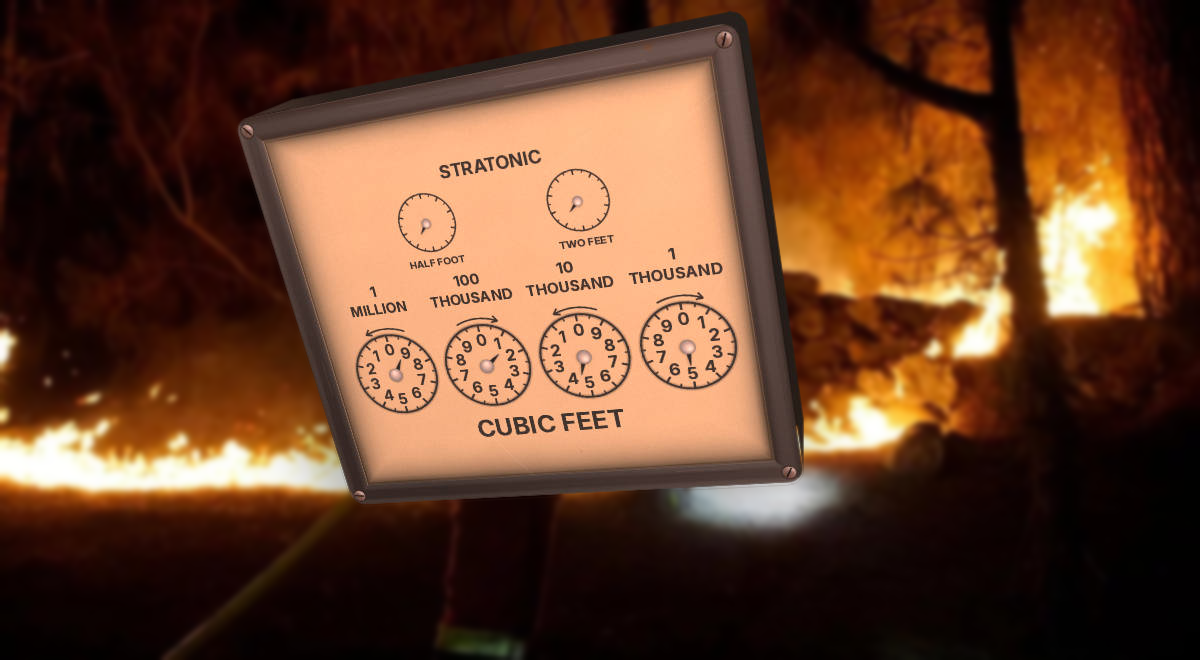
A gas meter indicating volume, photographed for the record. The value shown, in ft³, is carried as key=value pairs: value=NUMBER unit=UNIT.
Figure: value=914500 unit=ft³
